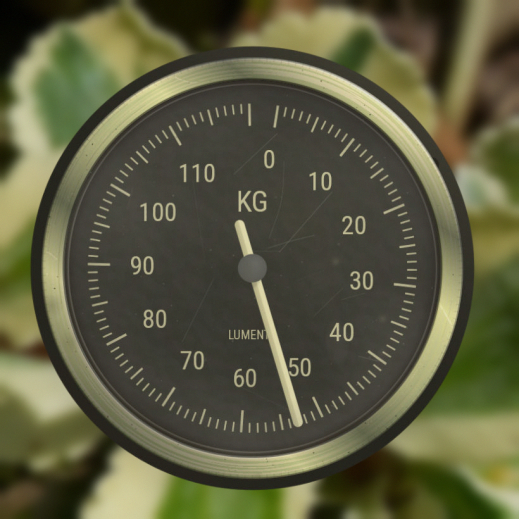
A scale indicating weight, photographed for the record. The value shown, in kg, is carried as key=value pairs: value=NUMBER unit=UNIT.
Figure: value=53 unit=kg
